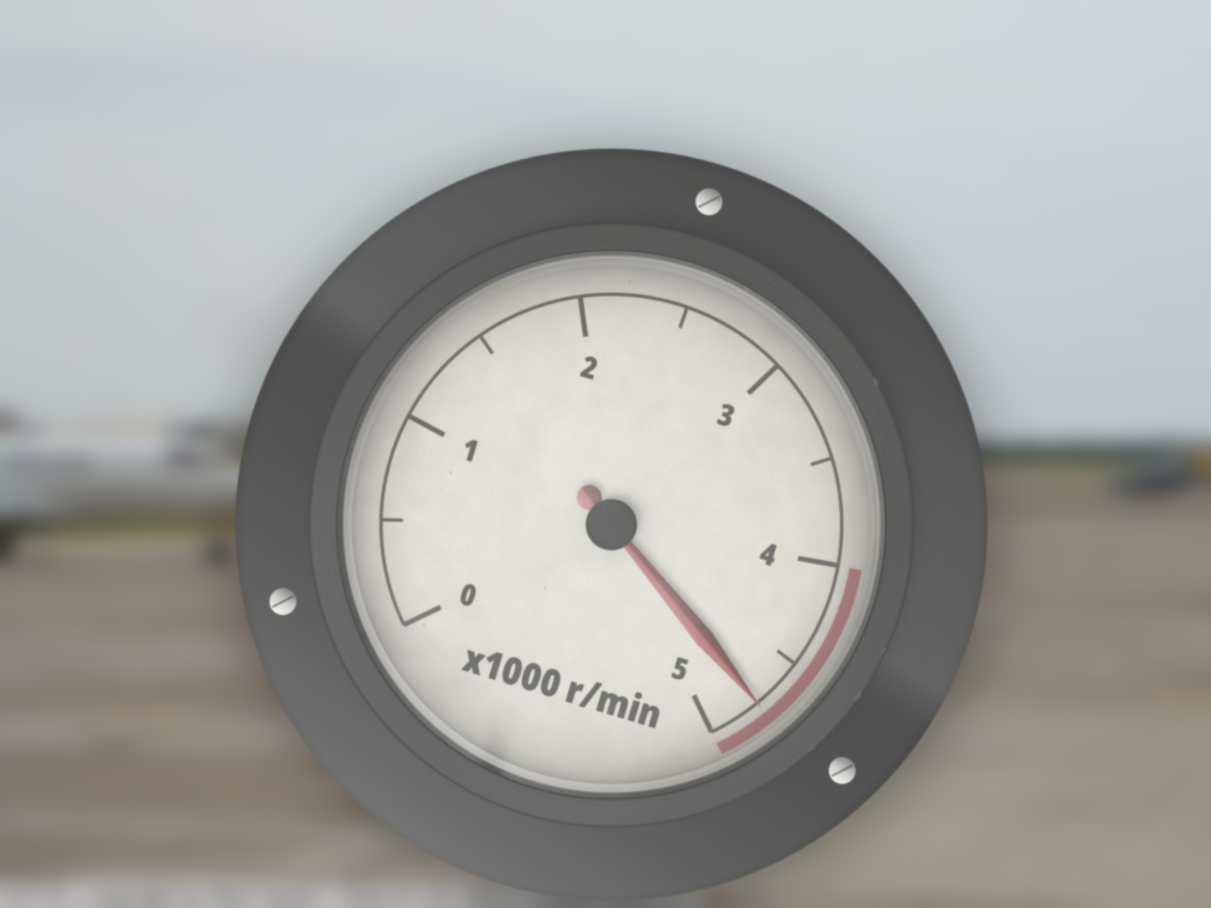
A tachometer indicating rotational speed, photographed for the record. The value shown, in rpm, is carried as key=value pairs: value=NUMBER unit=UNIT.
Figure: value=4750 unit=rpm
